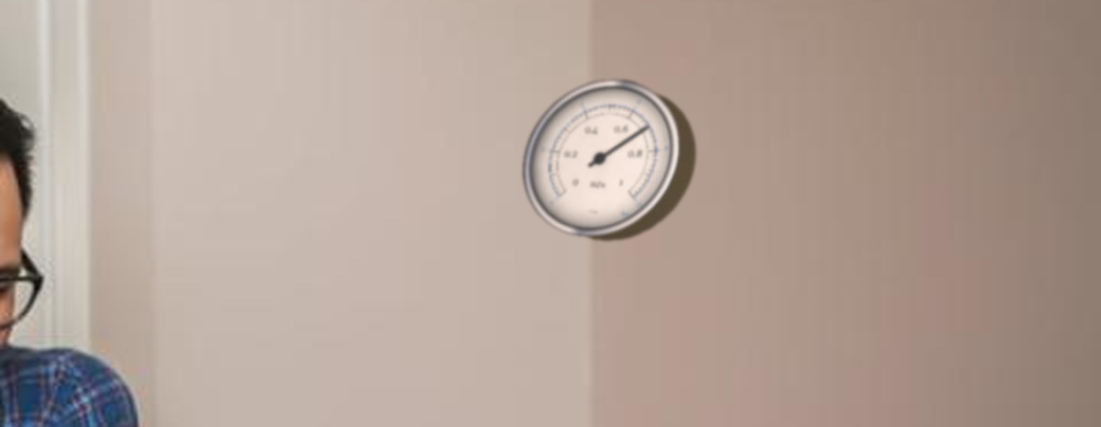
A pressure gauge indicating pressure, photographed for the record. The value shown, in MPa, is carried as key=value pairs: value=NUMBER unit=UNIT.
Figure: value=0.7 unit=MPa
